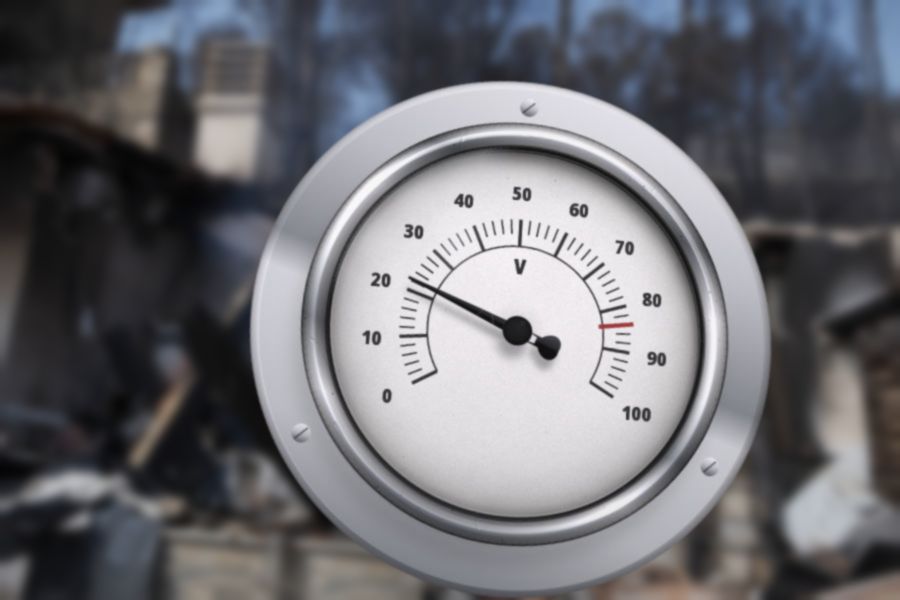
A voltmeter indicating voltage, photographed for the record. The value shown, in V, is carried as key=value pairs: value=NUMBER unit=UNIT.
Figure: value=22 unit=V
